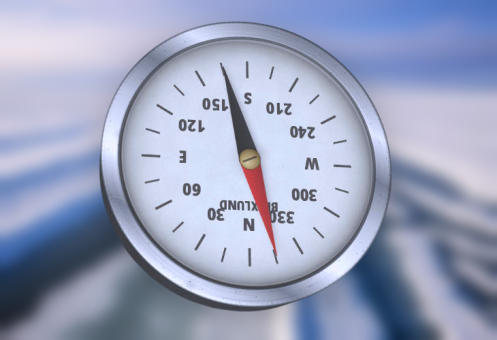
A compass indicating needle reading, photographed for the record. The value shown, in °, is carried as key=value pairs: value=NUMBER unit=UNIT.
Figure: value=345 unit=°
